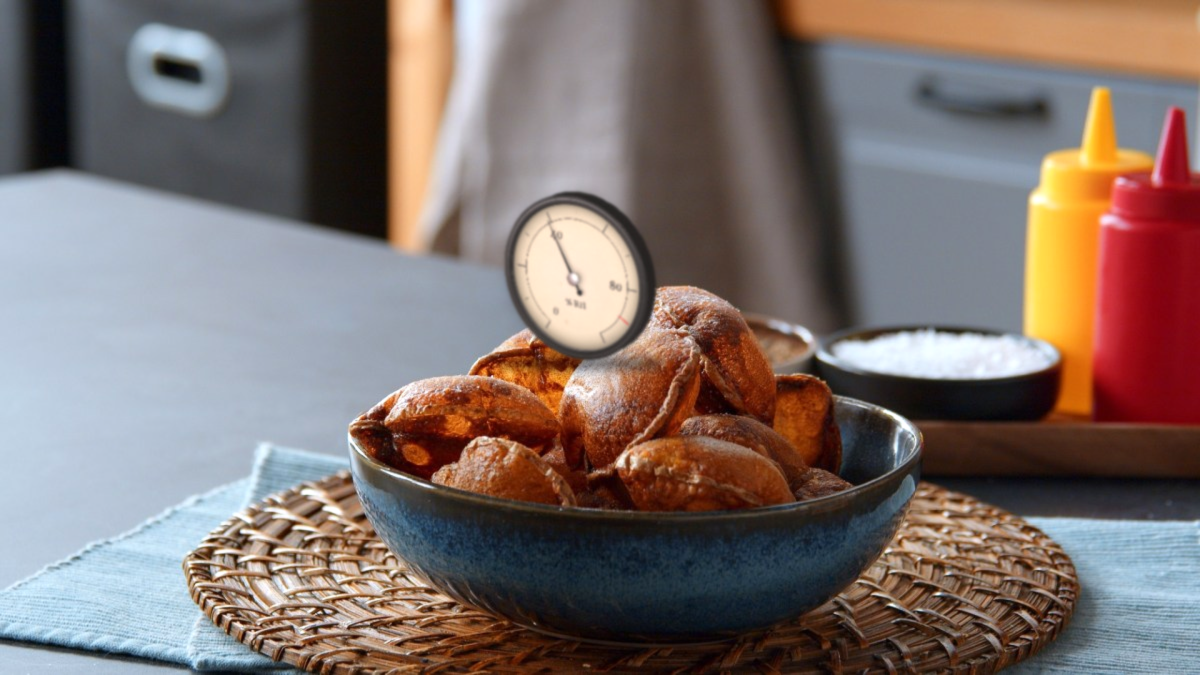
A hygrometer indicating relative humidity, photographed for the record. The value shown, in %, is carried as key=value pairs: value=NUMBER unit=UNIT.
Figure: value=40 unit=%
